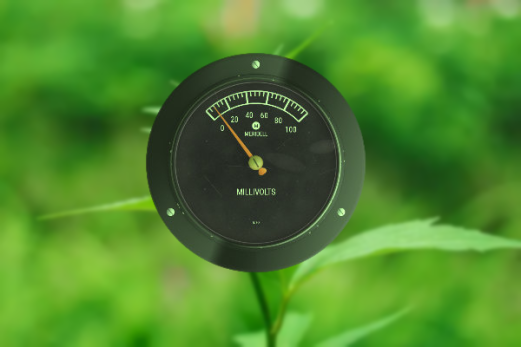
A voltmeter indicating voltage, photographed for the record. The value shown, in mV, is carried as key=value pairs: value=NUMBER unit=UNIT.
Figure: value=8 unit=mV
